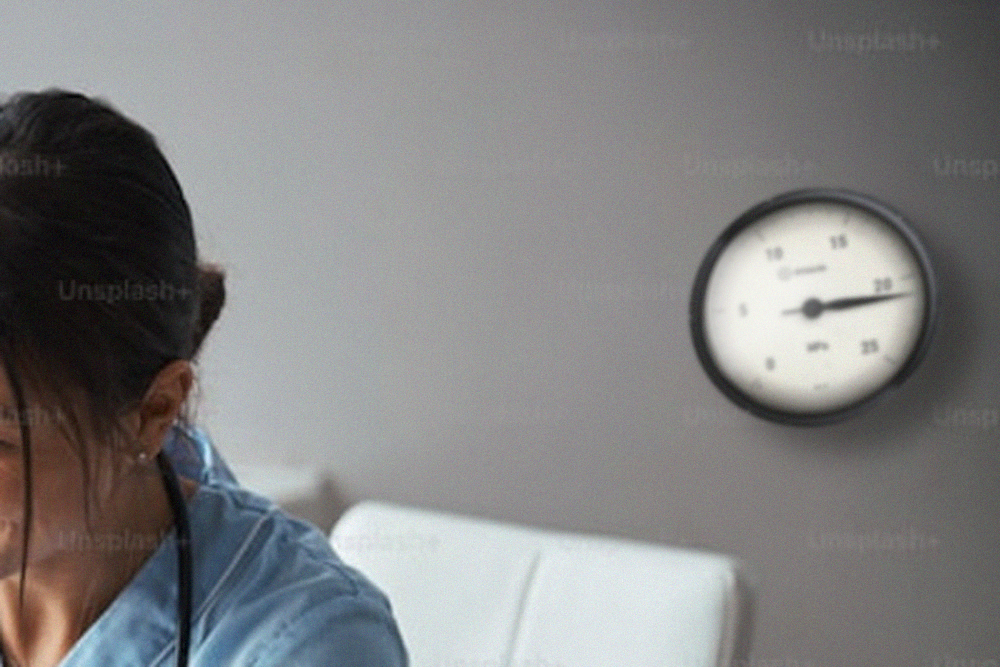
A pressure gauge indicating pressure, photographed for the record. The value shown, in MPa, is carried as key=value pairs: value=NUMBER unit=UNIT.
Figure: value=21 unit=MPa
